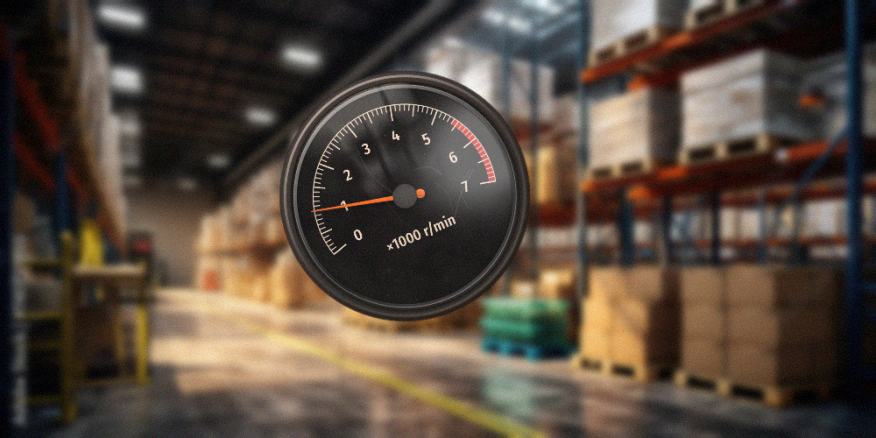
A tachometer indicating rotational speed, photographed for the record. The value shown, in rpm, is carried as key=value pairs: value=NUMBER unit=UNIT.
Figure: value=1000 unit=rpm
